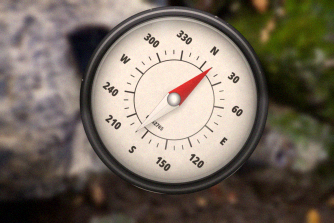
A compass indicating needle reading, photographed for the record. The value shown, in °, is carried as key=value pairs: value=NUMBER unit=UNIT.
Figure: value=10 unit=°
